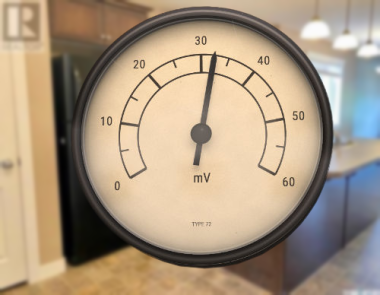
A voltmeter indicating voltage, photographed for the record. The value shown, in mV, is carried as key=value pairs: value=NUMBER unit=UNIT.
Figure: value=32.5 unit=mV
